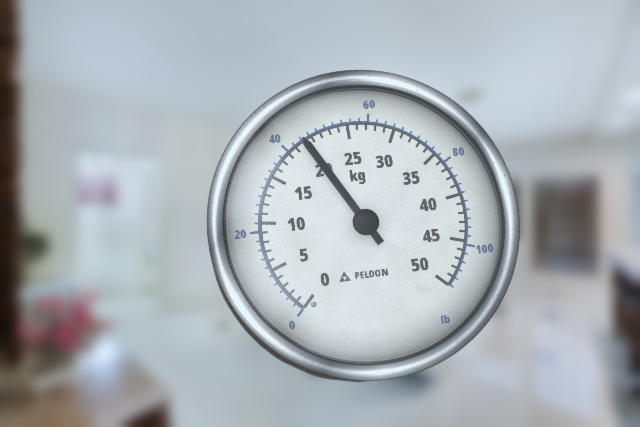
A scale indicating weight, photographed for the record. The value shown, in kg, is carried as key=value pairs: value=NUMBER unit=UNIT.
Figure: value=20 unit=kg
